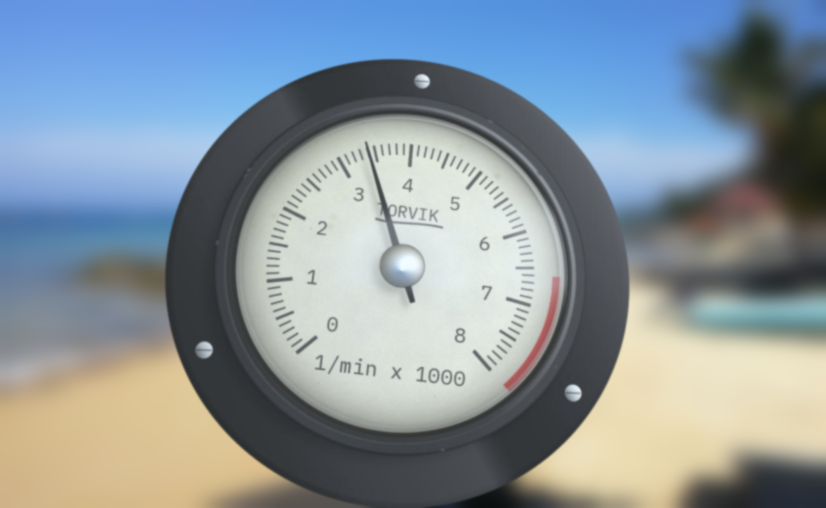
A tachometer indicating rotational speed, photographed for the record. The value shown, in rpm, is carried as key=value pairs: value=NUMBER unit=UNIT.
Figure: value=3400 unit=rpm
